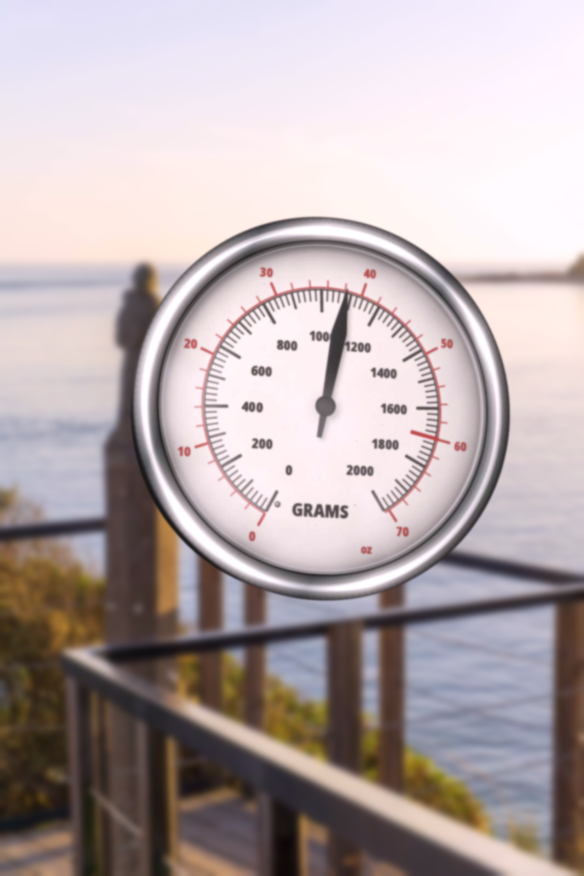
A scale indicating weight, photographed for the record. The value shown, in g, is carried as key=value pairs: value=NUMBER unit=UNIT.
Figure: value=1080 unit=g
